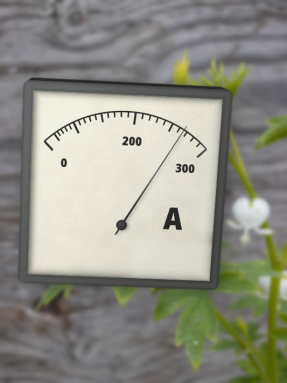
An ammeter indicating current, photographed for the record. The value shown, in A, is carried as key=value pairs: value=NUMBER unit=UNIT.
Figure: value=265 unit=A
